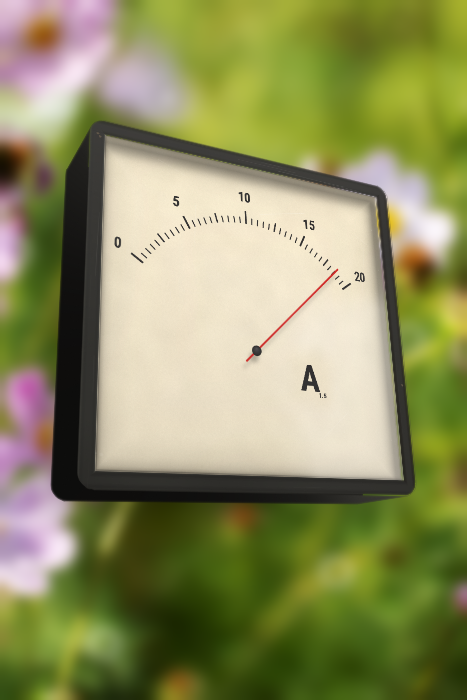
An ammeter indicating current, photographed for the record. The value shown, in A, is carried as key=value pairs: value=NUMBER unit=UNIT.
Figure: value=18.5 unit=A
